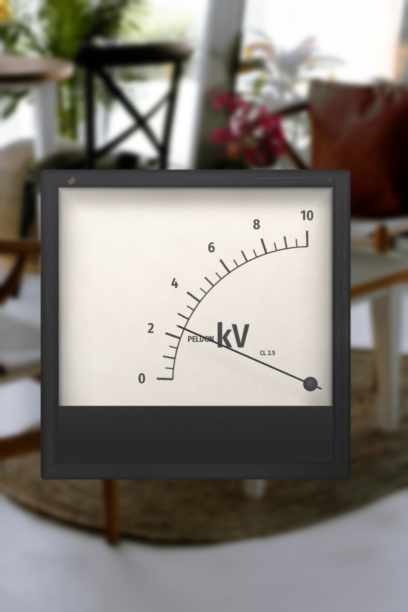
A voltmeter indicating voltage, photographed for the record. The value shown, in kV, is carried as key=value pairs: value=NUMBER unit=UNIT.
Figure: value=2.5 unit=kV
